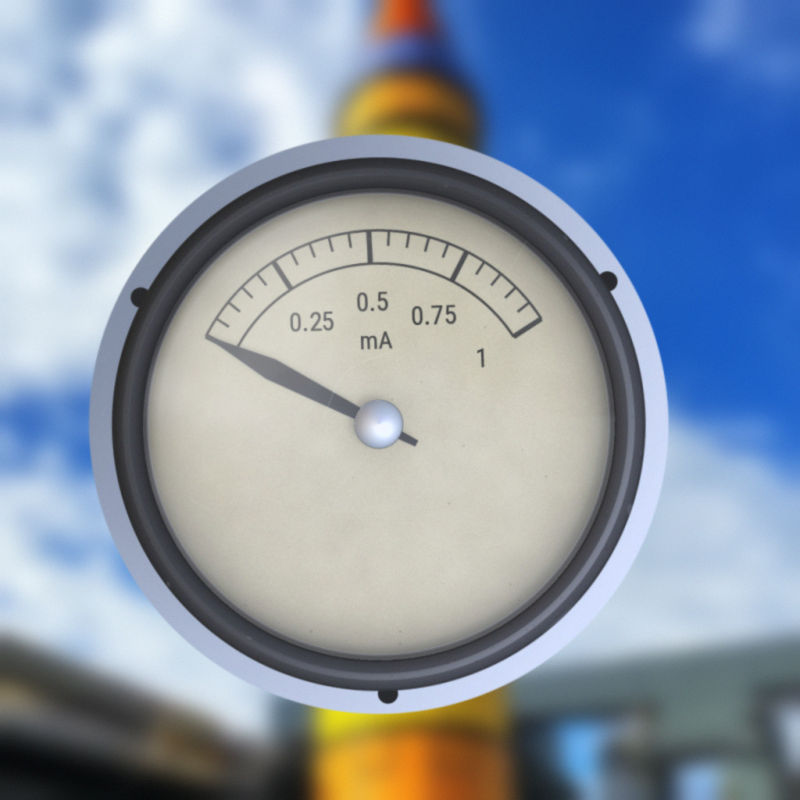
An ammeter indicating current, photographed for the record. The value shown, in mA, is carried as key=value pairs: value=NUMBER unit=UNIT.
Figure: value=0 unit=mA
